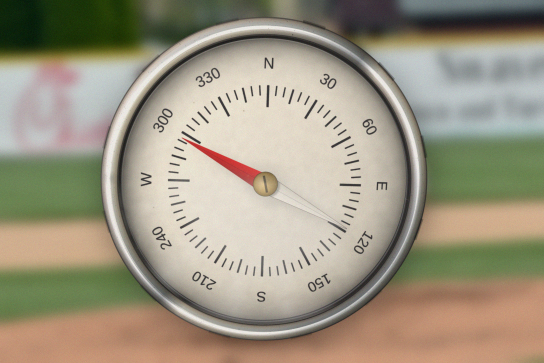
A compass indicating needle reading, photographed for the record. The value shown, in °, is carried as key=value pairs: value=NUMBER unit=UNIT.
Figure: value=297.5 unit=°
